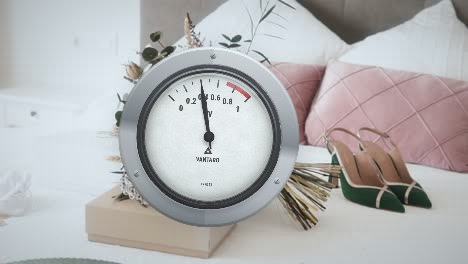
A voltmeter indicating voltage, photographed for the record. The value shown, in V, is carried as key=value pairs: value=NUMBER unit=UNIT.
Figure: value=0.4 unit=V
